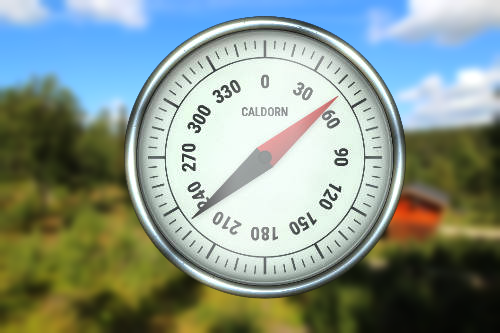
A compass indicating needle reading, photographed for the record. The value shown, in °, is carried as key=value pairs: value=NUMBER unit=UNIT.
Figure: value=50 unit=°
